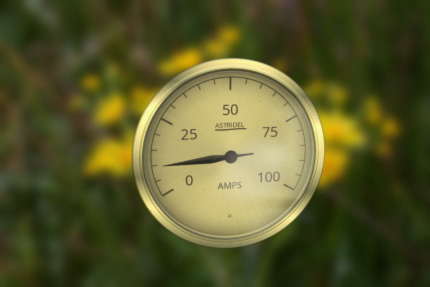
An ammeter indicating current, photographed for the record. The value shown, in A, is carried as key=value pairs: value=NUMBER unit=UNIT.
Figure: value=10 unit=A
